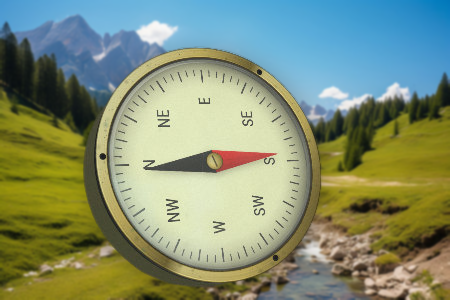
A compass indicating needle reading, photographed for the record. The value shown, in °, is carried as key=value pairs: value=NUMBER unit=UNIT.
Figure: value=175 unit=°
